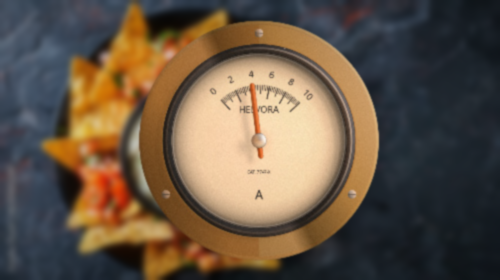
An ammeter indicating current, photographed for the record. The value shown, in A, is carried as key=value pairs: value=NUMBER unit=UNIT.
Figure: value=4 unit=A
